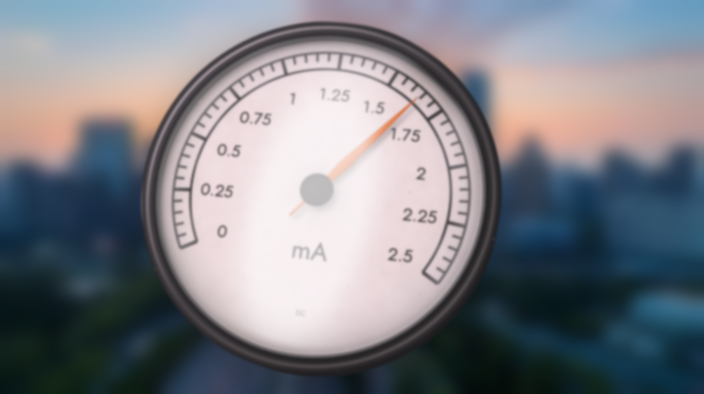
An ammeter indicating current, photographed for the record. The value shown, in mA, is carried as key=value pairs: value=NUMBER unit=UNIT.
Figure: value=1.65 unit=mA
